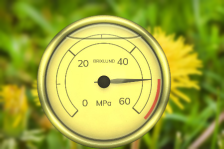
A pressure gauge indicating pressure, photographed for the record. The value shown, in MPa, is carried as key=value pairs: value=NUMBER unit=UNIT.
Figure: value=50 unit=MPa
